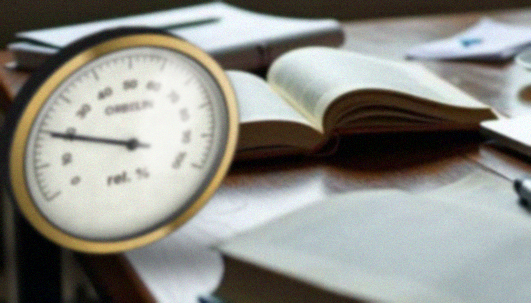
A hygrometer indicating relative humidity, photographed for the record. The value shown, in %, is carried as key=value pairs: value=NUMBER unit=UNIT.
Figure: value=20 unit=%
